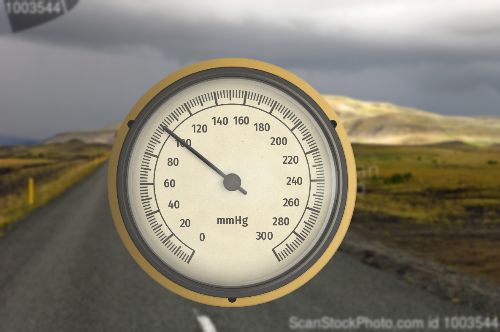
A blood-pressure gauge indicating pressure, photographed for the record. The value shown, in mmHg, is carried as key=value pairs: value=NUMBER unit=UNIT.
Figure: value=100 unit=mmHg
